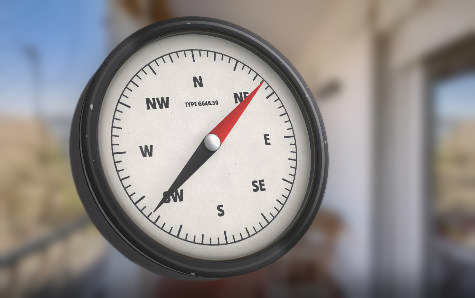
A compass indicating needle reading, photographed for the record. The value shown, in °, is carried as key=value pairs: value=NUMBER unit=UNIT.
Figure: value=50 unit=°
